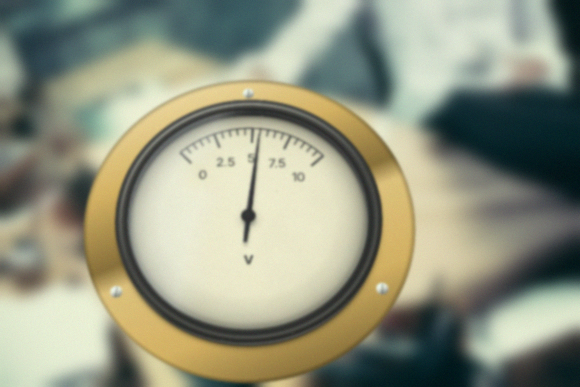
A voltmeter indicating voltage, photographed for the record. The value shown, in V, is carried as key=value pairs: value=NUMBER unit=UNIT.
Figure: value=5.5 unit=V
